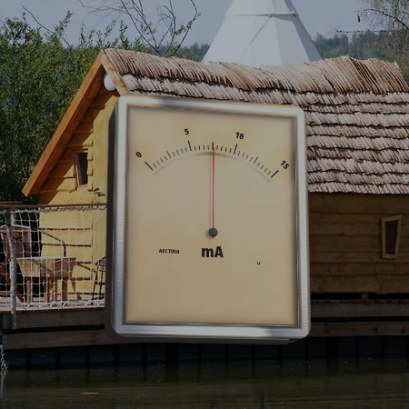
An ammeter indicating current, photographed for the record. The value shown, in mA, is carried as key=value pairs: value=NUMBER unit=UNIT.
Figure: value=7.5 unit=mA
